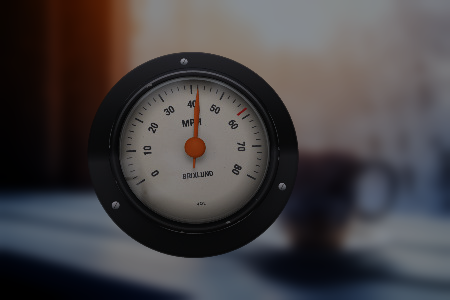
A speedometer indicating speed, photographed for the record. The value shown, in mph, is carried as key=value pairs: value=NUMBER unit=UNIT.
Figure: value=42 unit=mph
